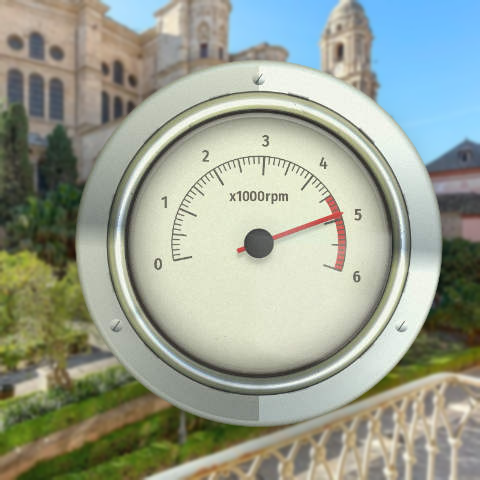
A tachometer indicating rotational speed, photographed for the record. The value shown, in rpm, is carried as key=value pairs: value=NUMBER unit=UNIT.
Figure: value=4900 unit=rpm
